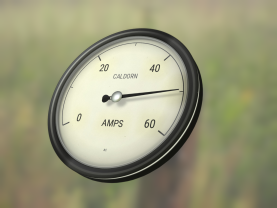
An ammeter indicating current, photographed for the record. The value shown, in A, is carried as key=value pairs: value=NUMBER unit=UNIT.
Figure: value=50 unit=A
